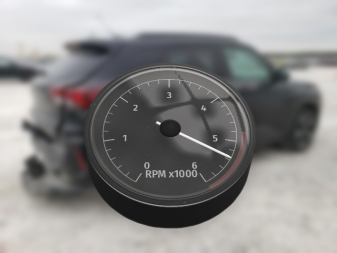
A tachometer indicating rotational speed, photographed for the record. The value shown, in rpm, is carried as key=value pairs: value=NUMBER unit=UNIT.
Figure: value=5400 unit=rpm
